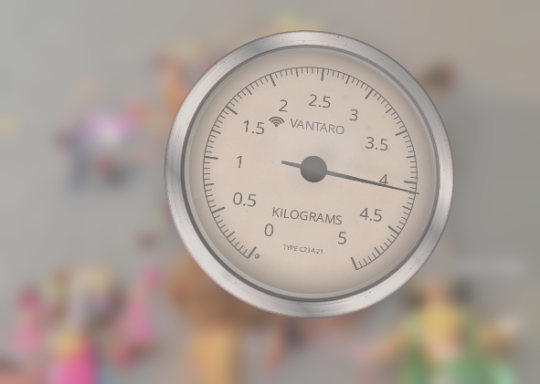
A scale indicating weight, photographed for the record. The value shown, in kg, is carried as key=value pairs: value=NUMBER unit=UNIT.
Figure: value=4.1 unit=kg
